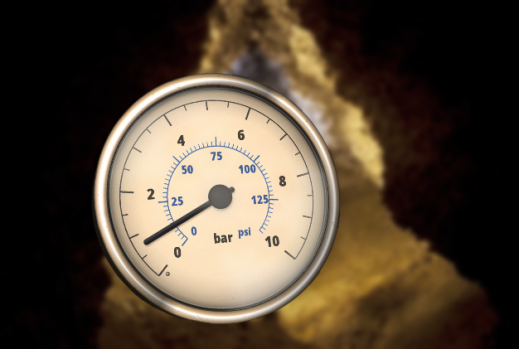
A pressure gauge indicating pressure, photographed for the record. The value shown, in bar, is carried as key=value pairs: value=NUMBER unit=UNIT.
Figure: value=0.75 unit=bar
